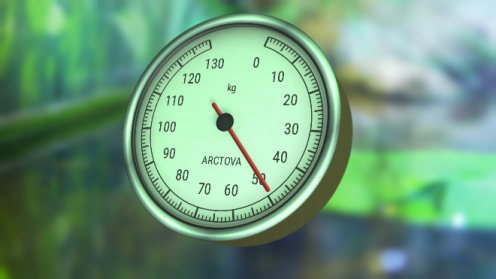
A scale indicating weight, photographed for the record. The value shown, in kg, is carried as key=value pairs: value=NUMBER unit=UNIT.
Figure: value=49 unit=kg
